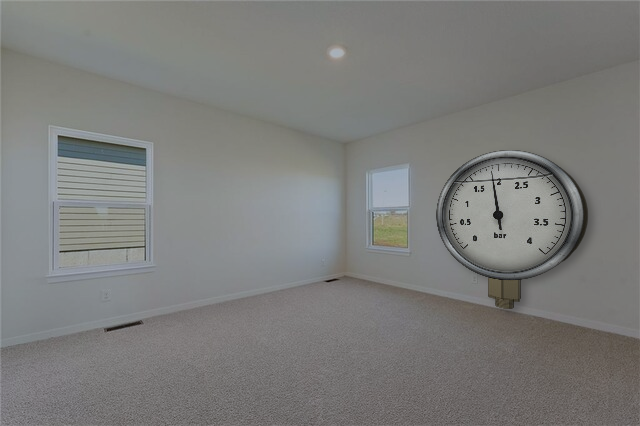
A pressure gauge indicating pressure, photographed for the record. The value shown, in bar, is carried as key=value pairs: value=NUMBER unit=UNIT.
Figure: value=1.9 unit=bar
